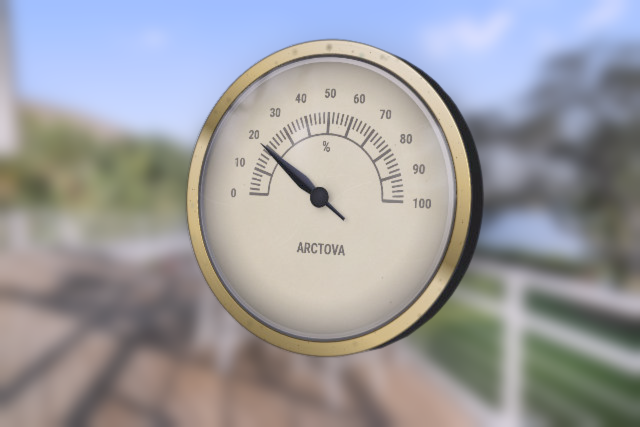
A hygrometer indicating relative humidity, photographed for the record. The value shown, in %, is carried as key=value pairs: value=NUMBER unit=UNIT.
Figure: value=20 unit=%
